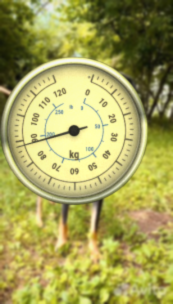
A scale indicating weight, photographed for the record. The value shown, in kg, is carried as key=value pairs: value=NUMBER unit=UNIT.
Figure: value=88 unit=kg
